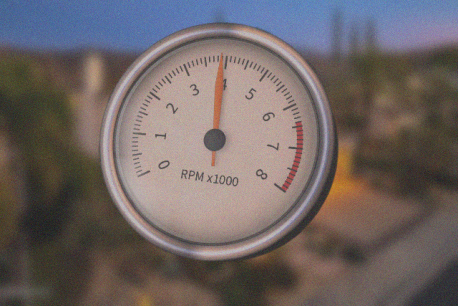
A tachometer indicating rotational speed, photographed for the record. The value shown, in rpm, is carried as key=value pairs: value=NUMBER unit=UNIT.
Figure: value=3900 unit=rpm
